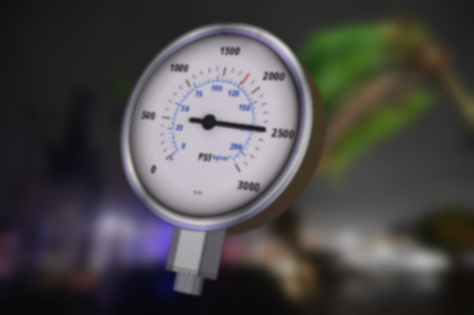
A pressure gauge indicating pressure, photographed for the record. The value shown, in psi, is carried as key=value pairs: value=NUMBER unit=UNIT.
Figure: value=2500 unit=psi
